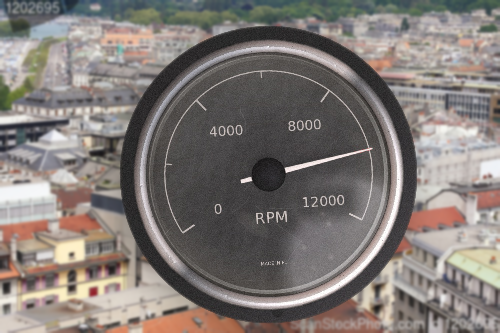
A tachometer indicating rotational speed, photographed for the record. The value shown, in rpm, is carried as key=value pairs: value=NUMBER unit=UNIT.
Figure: value=10000 unit=rpm
